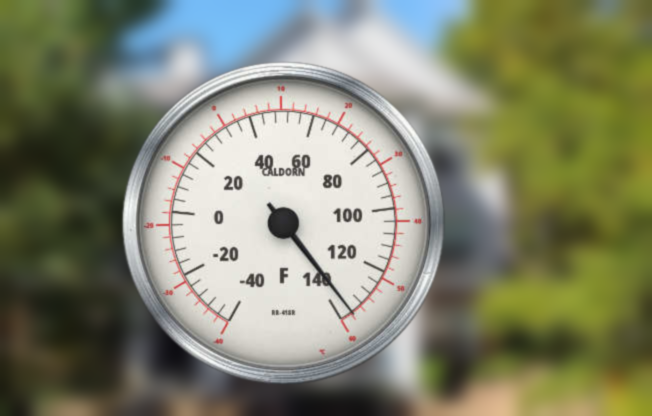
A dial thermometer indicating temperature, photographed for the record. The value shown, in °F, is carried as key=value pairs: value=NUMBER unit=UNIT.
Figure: value=136 unit=°F
